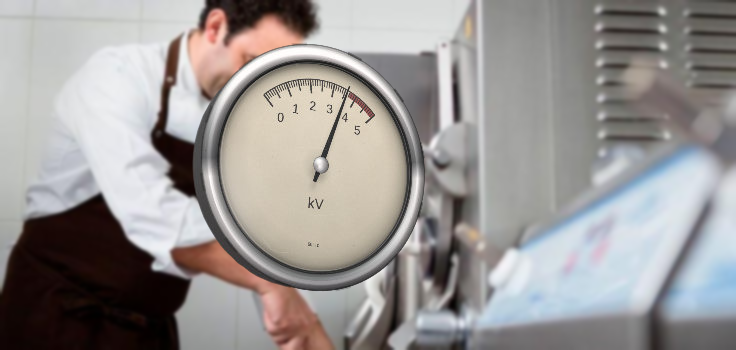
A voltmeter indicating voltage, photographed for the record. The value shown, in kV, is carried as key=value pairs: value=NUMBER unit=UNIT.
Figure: value=3.5 unit=kV
